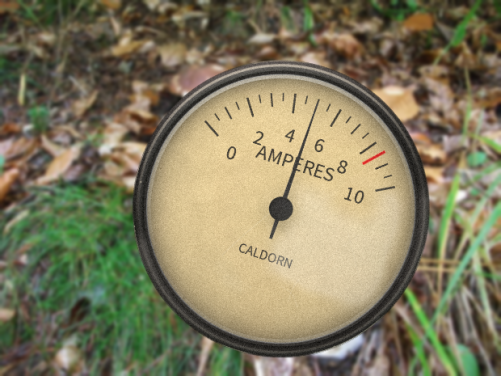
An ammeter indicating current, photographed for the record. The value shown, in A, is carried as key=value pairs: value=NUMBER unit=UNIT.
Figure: value=5 unit=A
